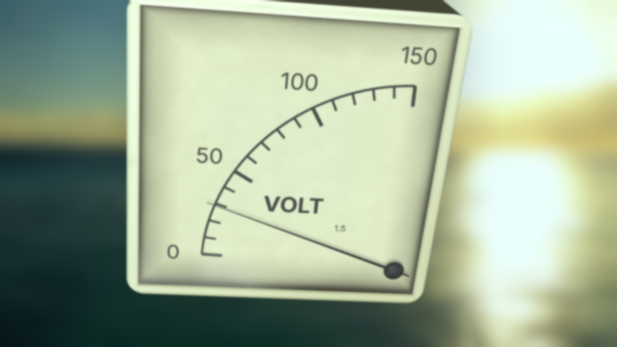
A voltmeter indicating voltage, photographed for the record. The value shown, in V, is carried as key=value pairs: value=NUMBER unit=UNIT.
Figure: value=30 unit=V
